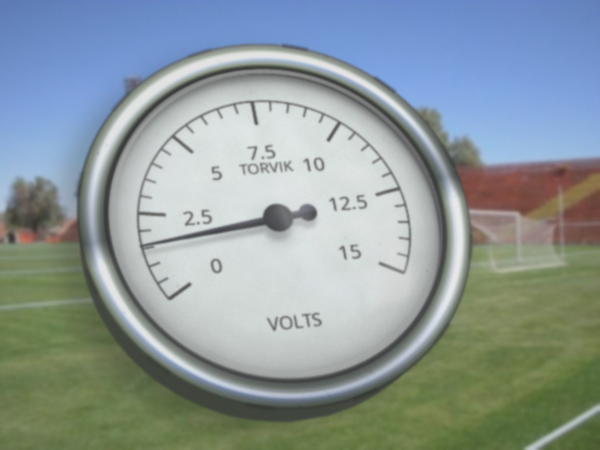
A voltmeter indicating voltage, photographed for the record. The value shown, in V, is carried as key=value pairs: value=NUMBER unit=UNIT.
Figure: value=1.5 unit=V
